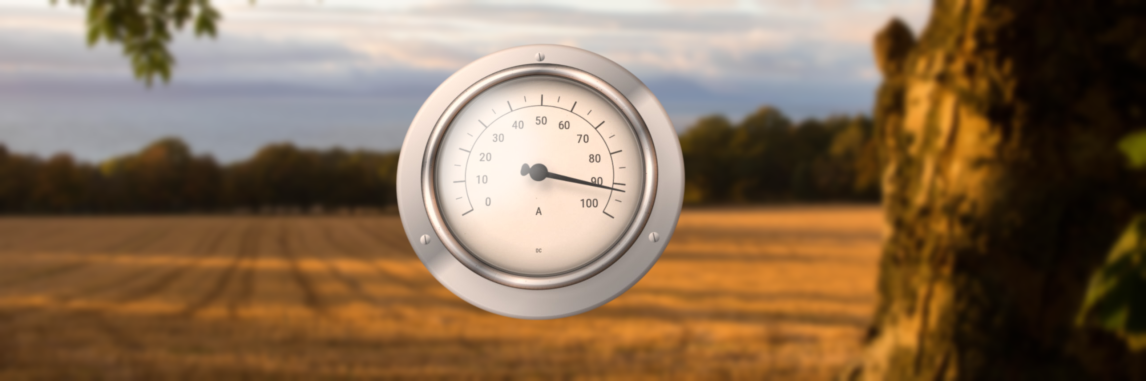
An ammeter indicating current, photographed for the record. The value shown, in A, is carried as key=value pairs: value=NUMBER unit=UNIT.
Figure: value=92.5 unit=A
